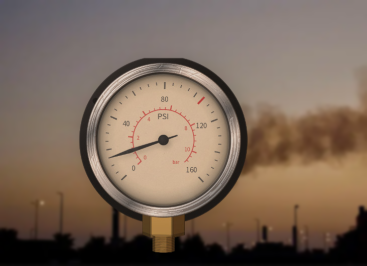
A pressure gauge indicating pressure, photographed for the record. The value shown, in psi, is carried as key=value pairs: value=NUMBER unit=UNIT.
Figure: value=15 unit=psi
